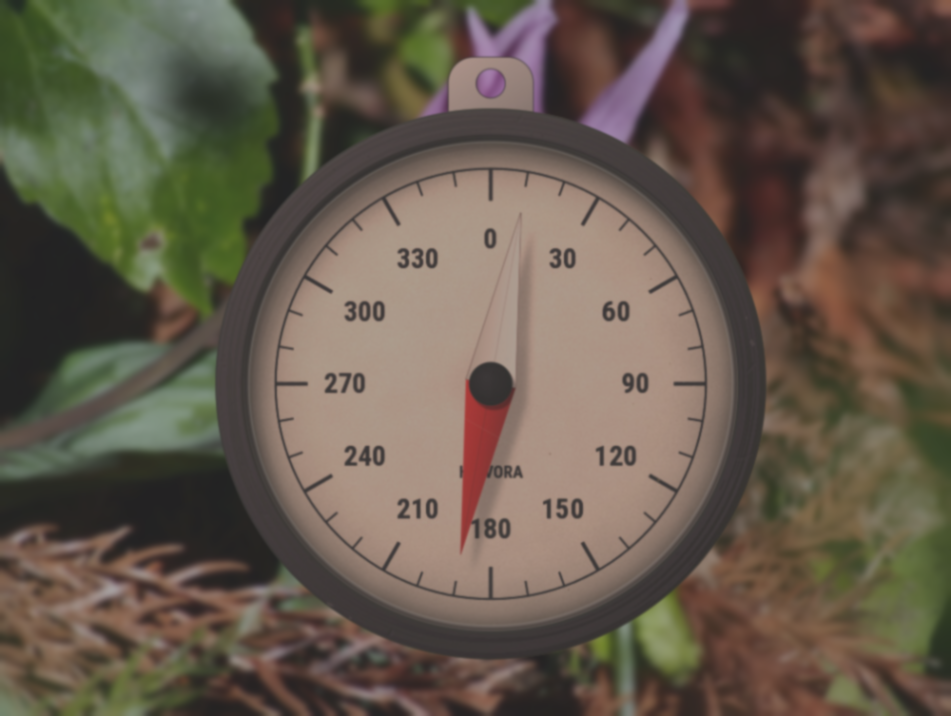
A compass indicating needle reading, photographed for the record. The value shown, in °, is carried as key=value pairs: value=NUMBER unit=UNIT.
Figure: value=190 unit=°
